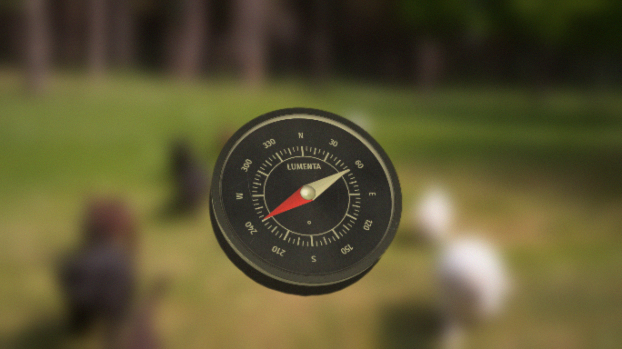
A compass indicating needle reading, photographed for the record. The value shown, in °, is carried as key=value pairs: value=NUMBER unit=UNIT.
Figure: value=240 unit=°
